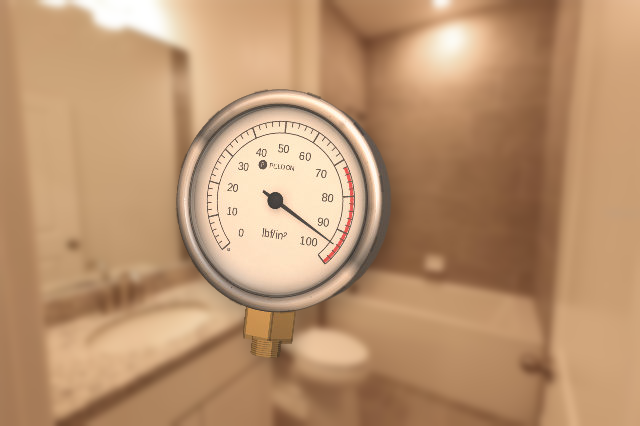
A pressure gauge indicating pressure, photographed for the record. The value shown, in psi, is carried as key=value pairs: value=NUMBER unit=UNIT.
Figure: value=94 unit=psi
